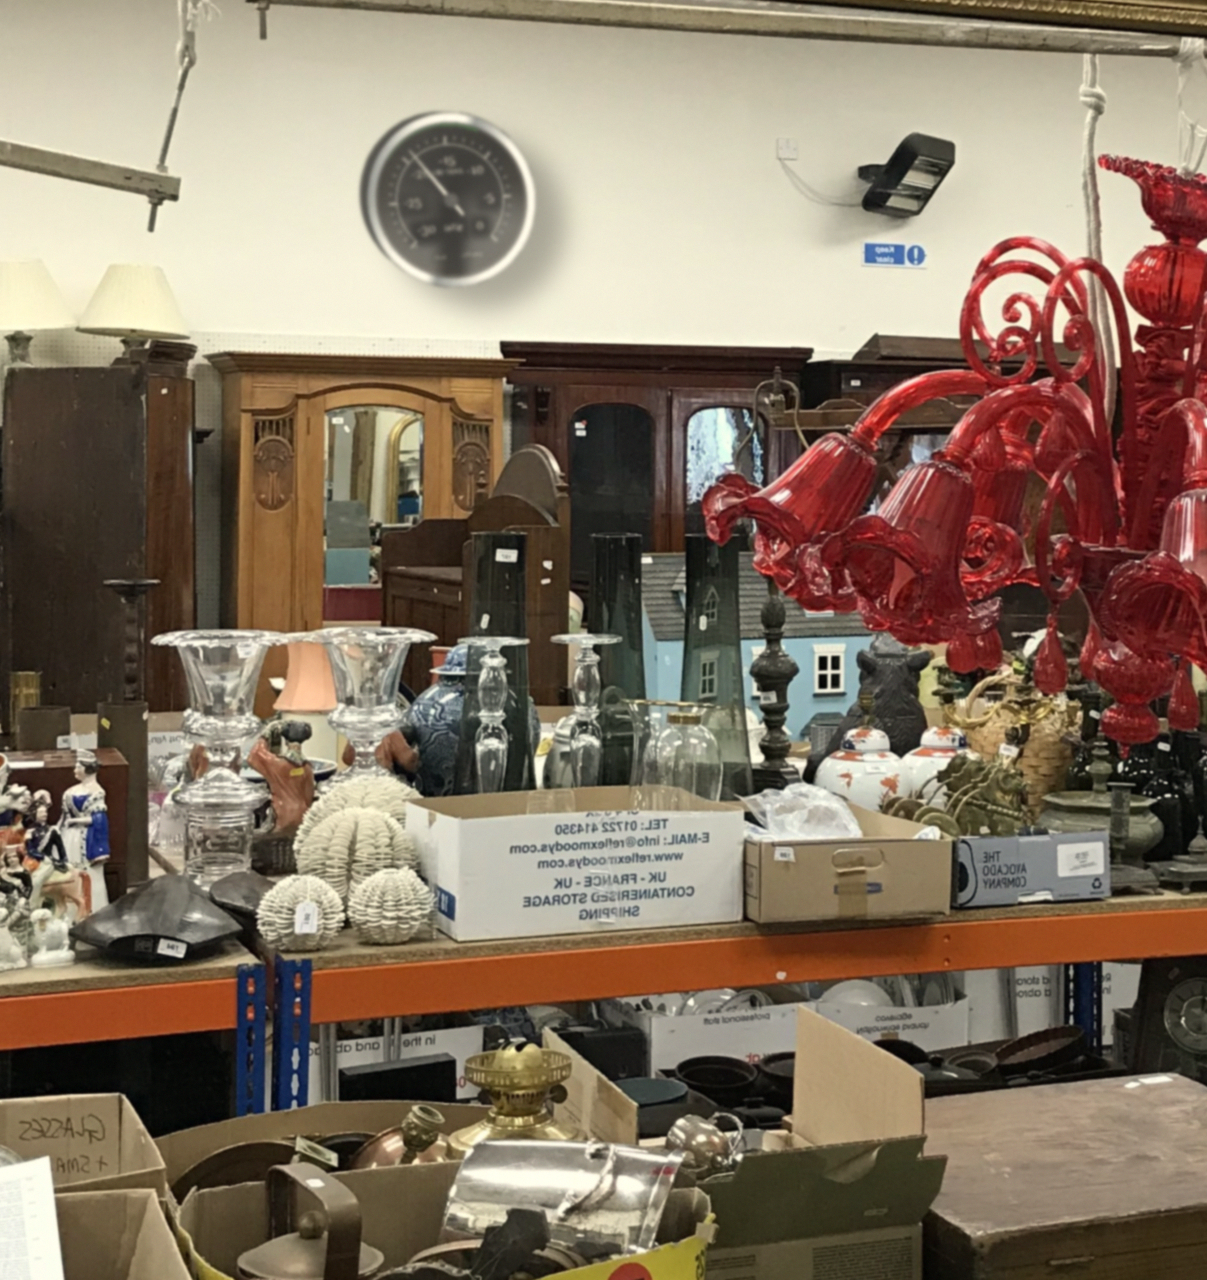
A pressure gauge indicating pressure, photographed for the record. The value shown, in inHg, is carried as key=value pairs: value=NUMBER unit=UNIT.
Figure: value=-19 unit=inHg
